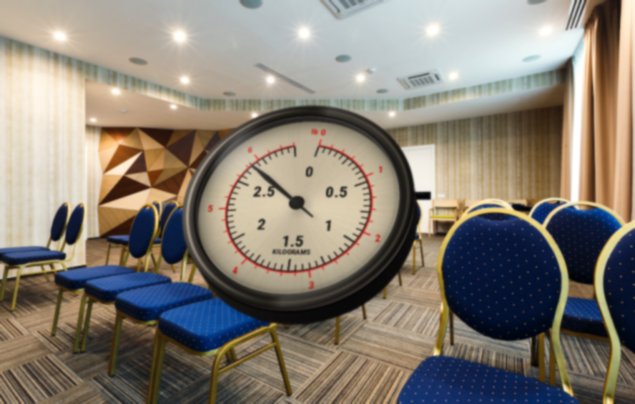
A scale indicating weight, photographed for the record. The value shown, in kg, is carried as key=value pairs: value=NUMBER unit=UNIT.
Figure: value=2.65 unit=kg
